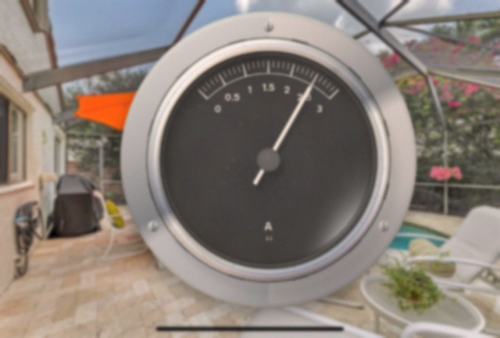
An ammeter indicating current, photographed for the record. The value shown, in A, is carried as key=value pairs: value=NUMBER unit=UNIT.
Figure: value=2.5 unit=A
